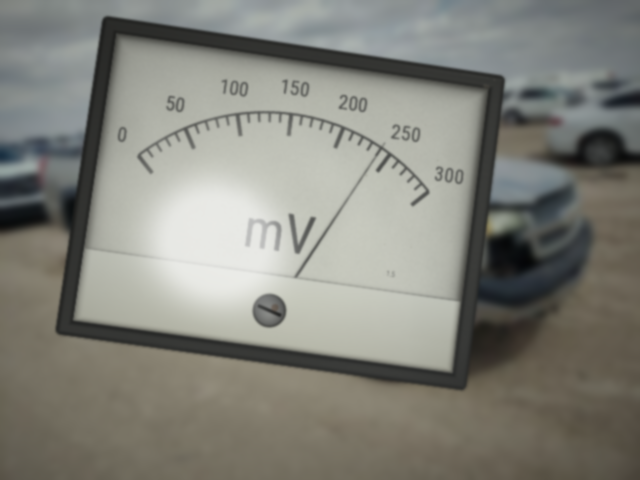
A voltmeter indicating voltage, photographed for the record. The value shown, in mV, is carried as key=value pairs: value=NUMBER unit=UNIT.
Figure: value=240 unit=mV
